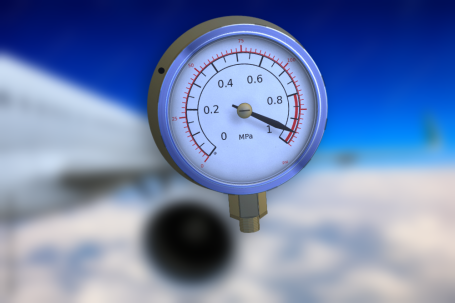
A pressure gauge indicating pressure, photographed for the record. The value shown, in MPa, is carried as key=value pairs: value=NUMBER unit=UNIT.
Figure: value=0.95 unit=MPa
